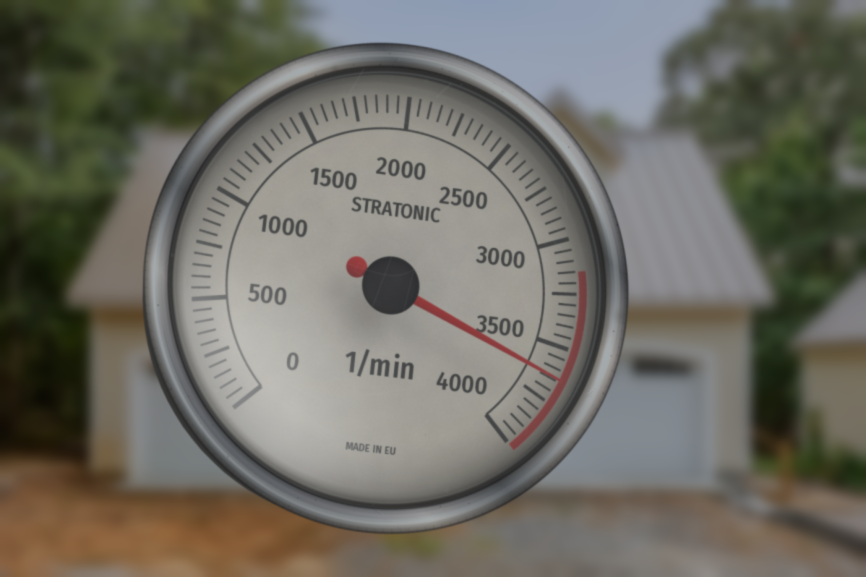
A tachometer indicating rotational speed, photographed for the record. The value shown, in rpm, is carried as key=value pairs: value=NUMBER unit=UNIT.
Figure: value=3650 unit=rpm
